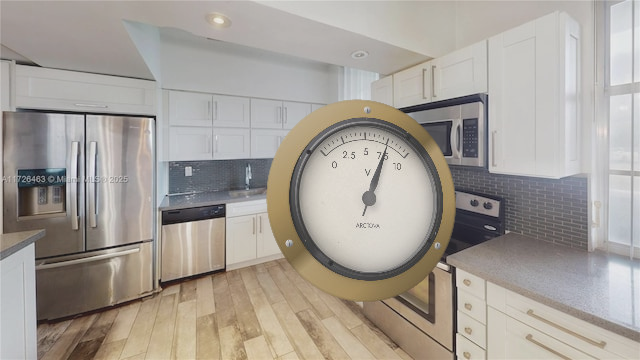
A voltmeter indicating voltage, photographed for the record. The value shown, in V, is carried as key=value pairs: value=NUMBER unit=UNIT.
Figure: value=7.5 unit=V
